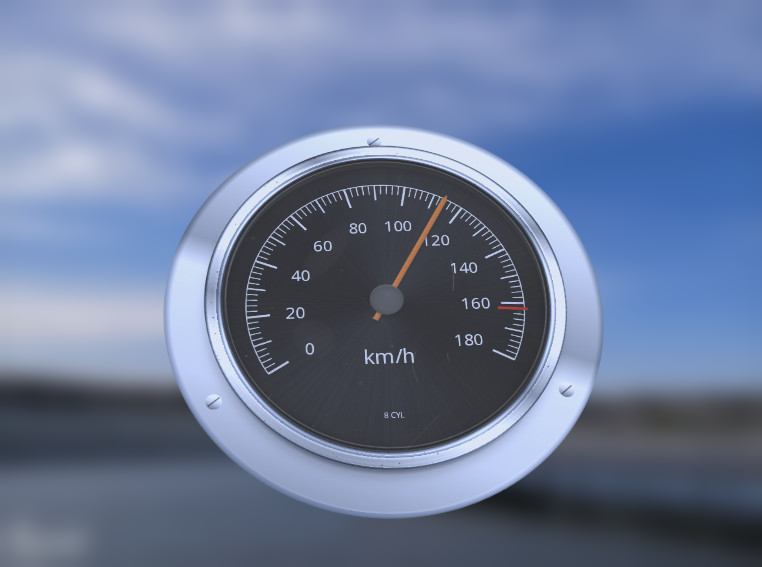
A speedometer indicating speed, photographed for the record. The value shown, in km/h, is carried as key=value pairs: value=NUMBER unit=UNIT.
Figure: value=114 unit=km/h
